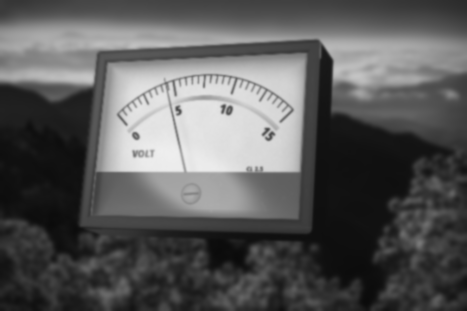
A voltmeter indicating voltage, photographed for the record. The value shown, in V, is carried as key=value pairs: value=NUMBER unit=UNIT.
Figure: value=4.5 unit=V
